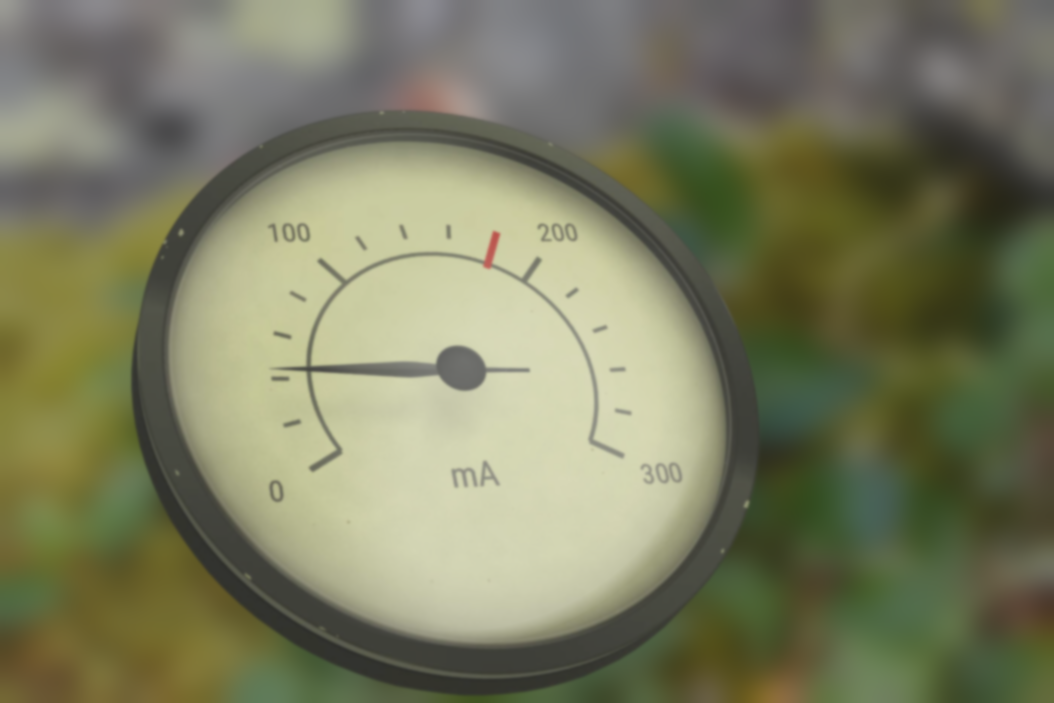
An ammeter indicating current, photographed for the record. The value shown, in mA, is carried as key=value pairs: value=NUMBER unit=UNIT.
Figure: value=40 unit=mA
